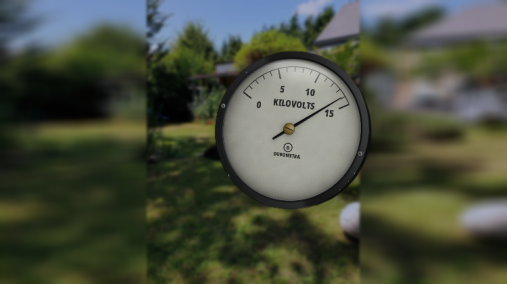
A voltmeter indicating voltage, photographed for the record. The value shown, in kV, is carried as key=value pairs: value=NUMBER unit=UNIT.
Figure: value=14 unit=kV
